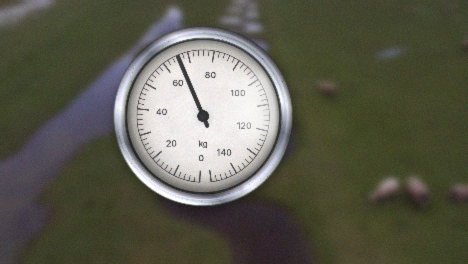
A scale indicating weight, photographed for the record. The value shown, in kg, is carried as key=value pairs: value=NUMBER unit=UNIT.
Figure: value=66 unit=kg
